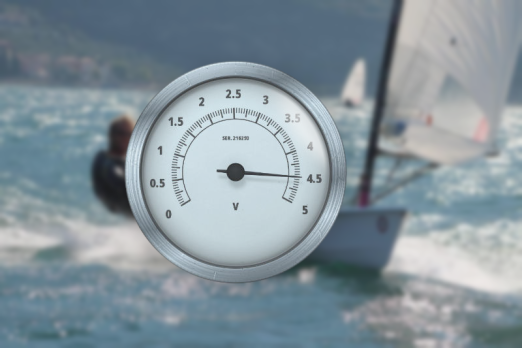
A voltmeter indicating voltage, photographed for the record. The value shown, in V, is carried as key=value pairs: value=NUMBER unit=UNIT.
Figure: value=4.5 unit=V
